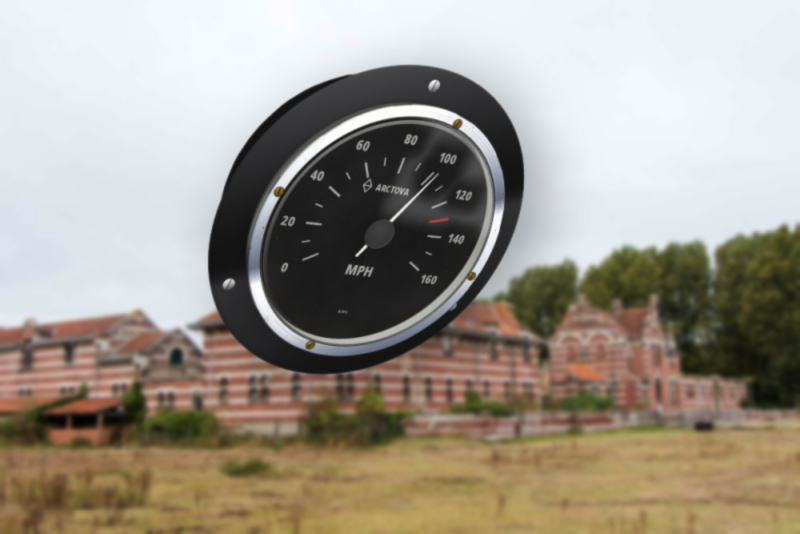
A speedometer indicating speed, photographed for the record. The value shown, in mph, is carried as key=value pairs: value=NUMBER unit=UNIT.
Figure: value=100 unit=mph
